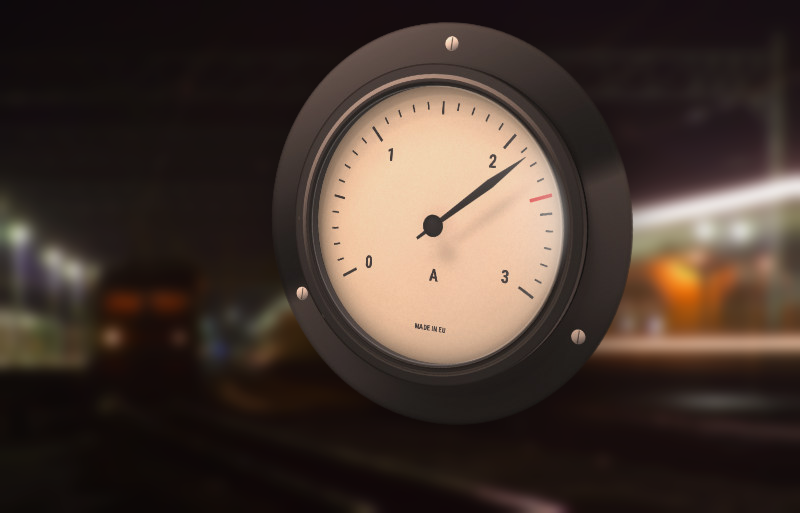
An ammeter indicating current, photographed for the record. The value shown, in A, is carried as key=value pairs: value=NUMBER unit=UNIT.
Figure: value=2.15 unit=A
